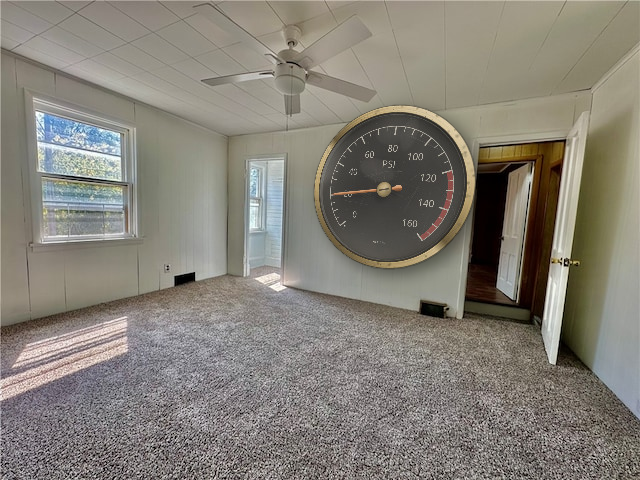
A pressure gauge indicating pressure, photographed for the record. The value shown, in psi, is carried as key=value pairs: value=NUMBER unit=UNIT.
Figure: value=20 unit=psi
